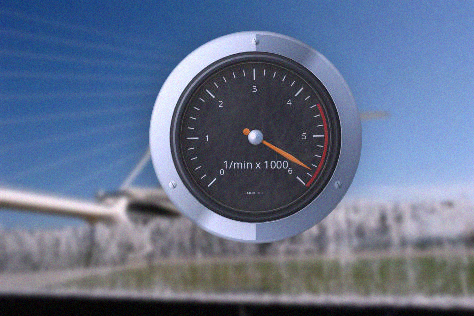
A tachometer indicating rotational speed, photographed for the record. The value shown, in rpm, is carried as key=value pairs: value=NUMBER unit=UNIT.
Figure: value=5700 unit=rpm
